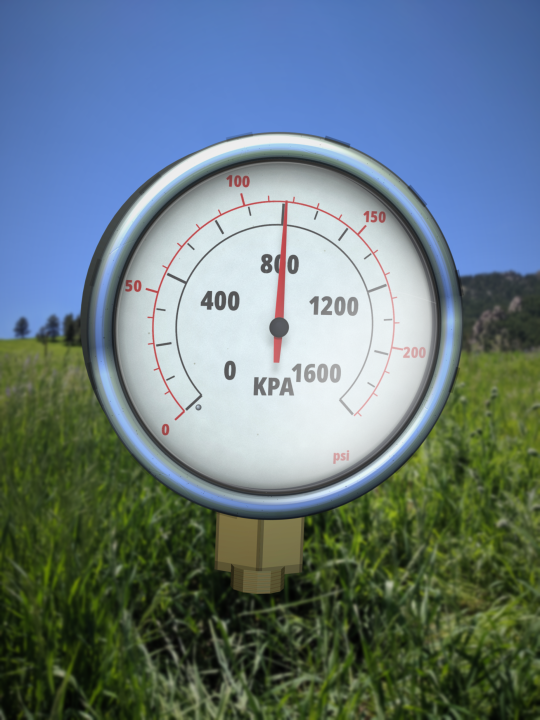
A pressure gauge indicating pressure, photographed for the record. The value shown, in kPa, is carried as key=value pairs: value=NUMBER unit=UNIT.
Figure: value=800 unit=kPa
